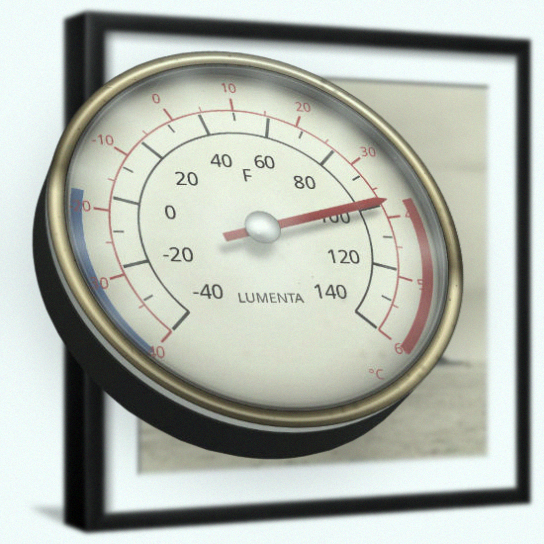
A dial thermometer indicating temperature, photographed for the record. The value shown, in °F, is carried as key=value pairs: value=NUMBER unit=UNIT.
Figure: value=100 unit=°F
